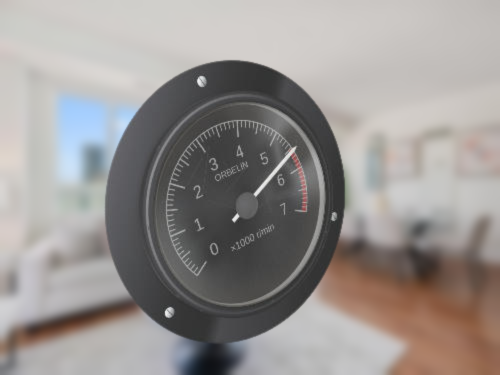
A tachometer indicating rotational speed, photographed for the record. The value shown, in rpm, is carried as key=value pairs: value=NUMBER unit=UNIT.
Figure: value=5500 unit=rpm
